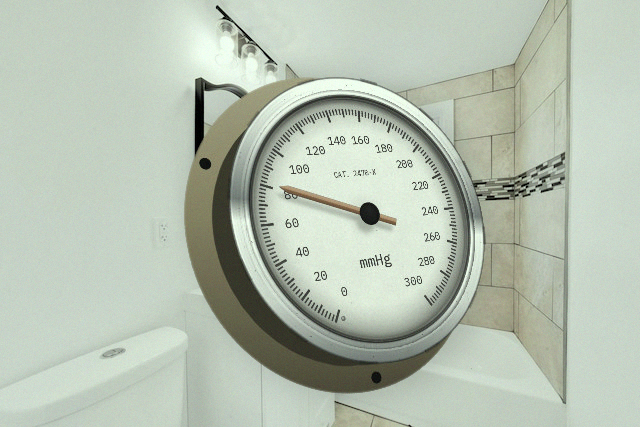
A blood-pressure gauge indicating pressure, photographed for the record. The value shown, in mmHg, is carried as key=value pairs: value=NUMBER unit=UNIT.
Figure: value=80 unit=mmHg
